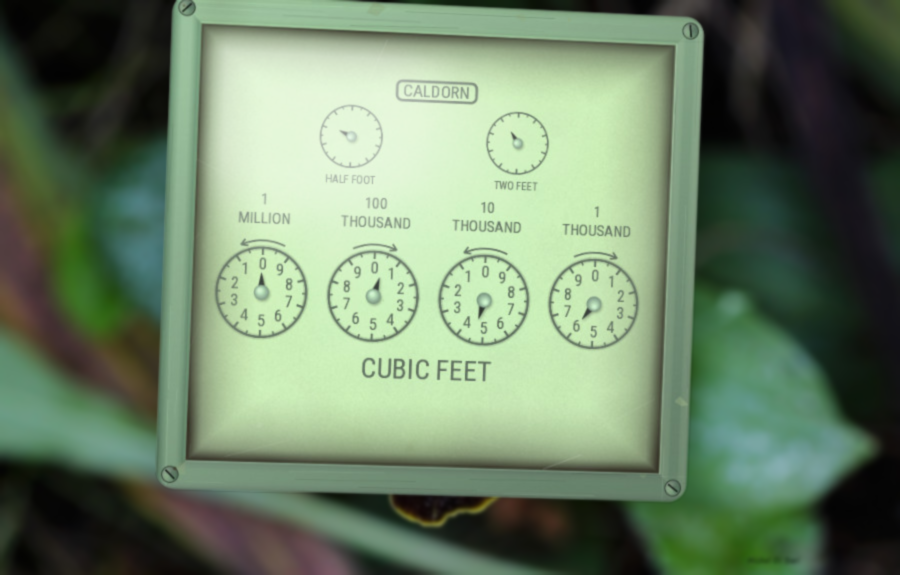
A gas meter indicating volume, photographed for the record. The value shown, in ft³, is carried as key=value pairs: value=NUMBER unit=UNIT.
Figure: value=4600 unit=ft³
